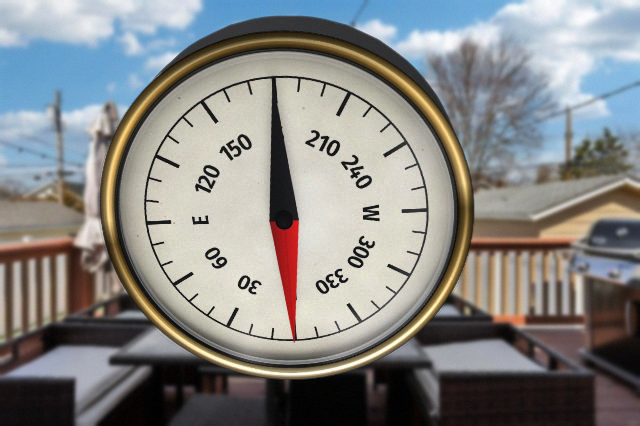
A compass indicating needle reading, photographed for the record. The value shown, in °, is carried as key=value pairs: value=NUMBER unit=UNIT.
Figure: value=0 unit=°
